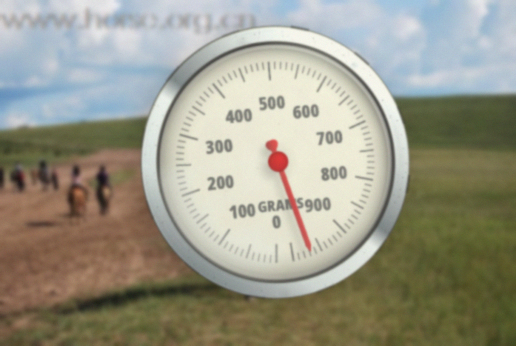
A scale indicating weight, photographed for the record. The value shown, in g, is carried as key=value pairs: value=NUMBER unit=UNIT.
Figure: value=970 unit=g
